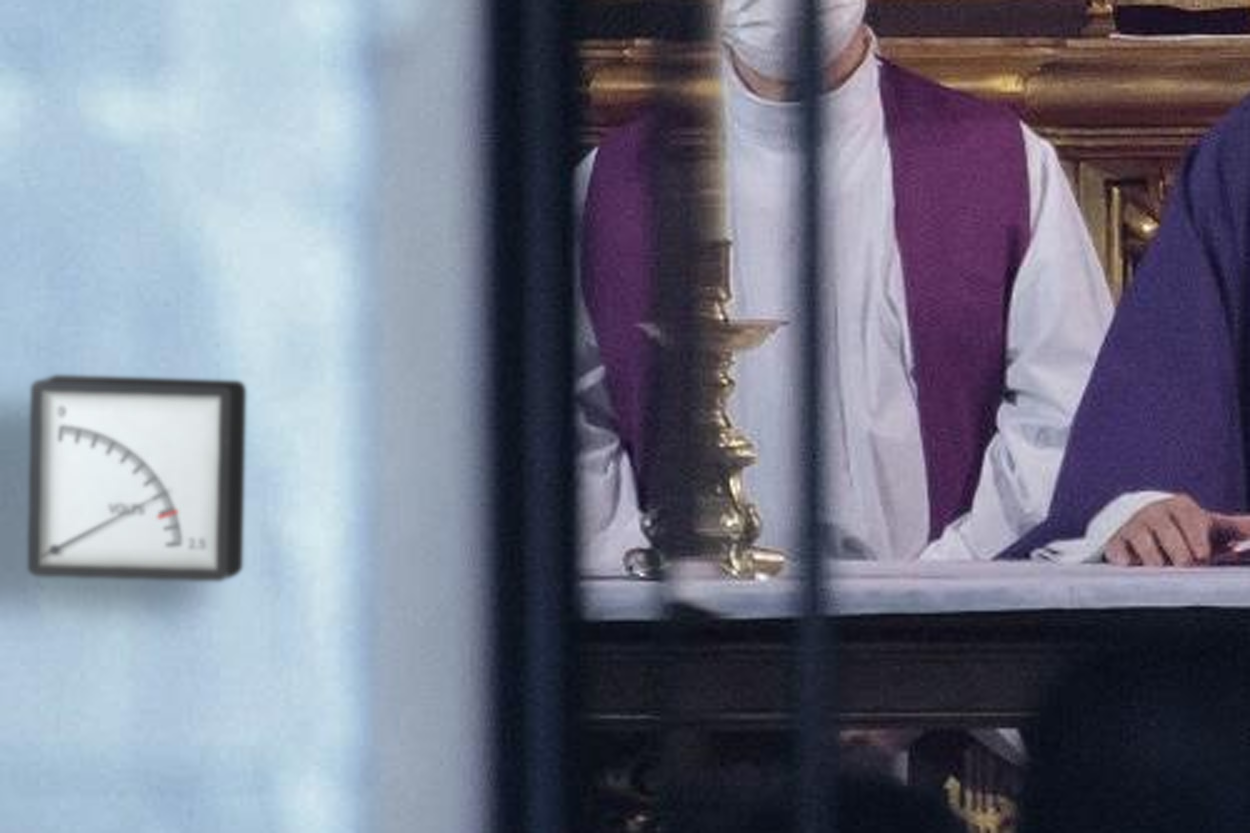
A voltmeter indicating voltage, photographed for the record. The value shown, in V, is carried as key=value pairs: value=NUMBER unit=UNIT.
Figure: value=1.75 unit=V
